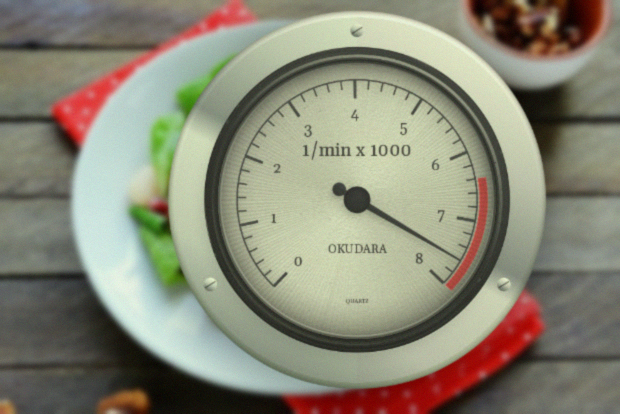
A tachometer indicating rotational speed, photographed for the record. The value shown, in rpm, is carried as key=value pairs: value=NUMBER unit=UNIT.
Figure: value=7600 unit=rpm
